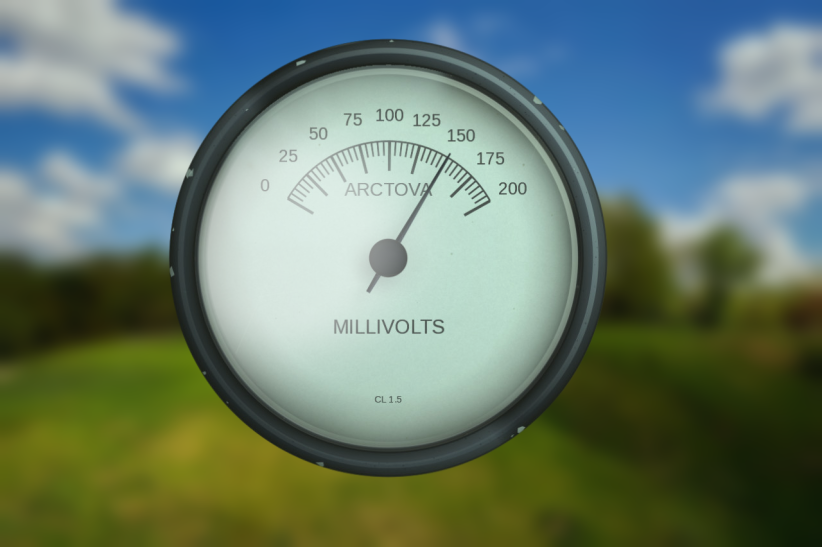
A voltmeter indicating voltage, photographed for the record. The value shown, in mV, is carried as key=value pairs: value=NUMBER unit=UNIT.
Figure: value=150 unit=mV
